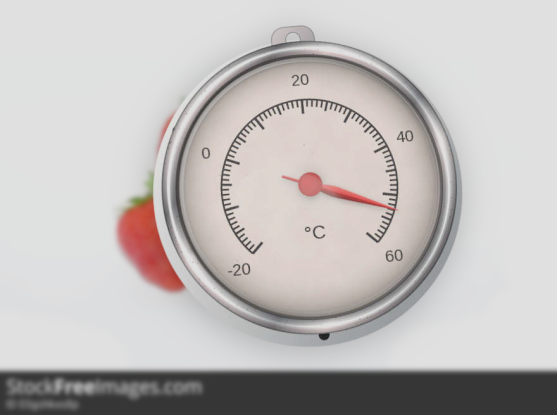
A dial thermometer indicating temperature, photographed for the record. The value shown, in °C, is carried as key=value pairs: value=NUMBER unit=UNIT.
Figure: value=53 unit=°C
